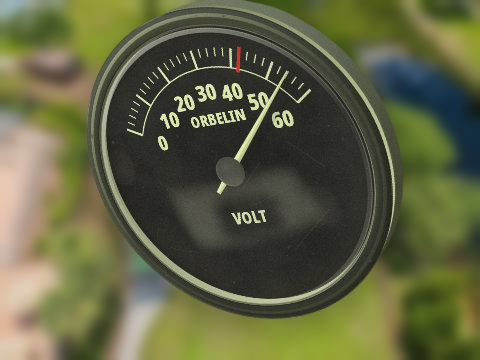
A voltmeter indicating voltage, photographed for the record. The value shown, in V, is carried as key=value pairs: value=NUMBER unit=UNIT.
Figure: value=54 unit=V
